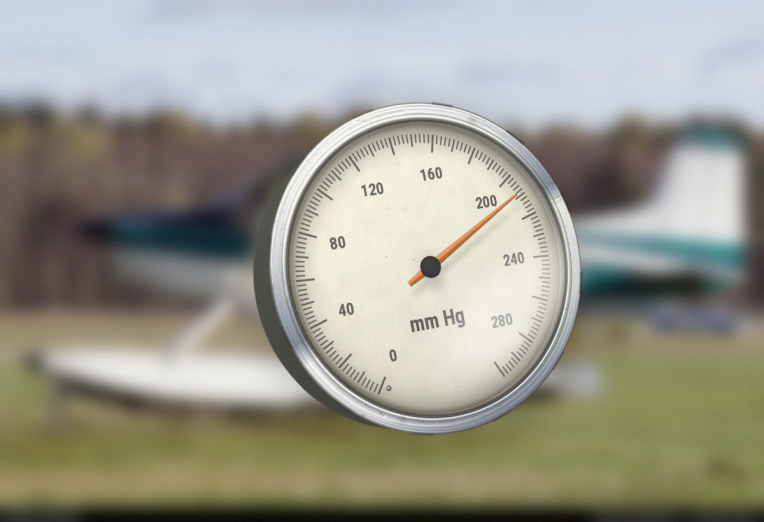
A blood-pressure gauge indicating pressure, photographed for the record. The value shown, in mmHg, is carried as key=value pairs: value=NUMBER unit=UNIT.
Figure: value=208 unit=mmHg
